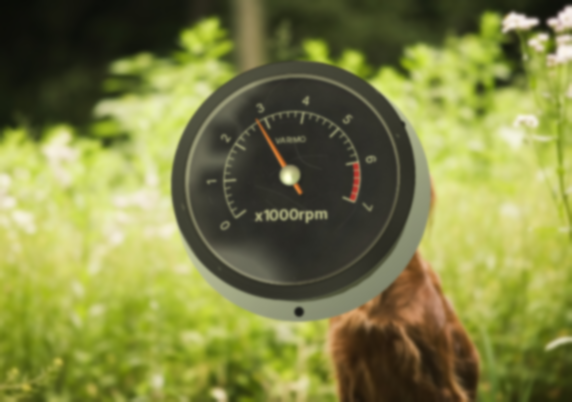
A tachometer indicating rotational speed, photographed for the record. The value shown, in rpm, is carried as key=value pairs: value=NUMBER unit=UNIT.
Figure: value=2800 unit=rpm
